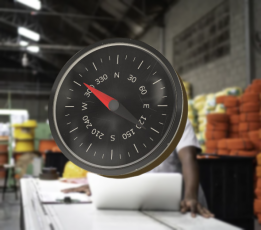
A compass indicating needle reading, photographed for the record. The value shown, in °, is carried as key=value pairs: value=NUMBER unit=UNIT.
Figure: value=305 unit=°
